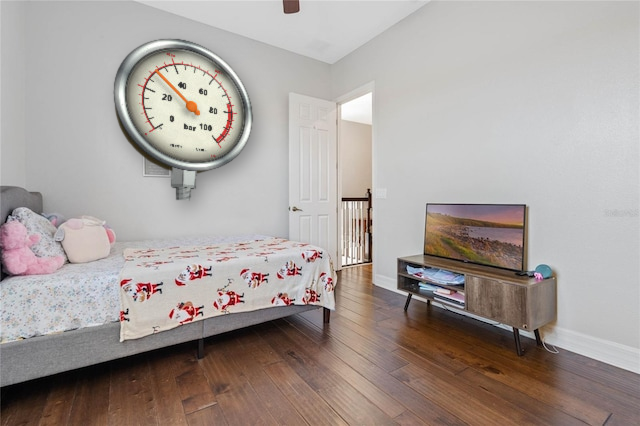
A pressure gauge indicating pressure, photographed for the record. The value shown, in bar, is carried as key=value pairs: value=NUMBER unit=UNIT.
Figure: value=30 unit=bar
